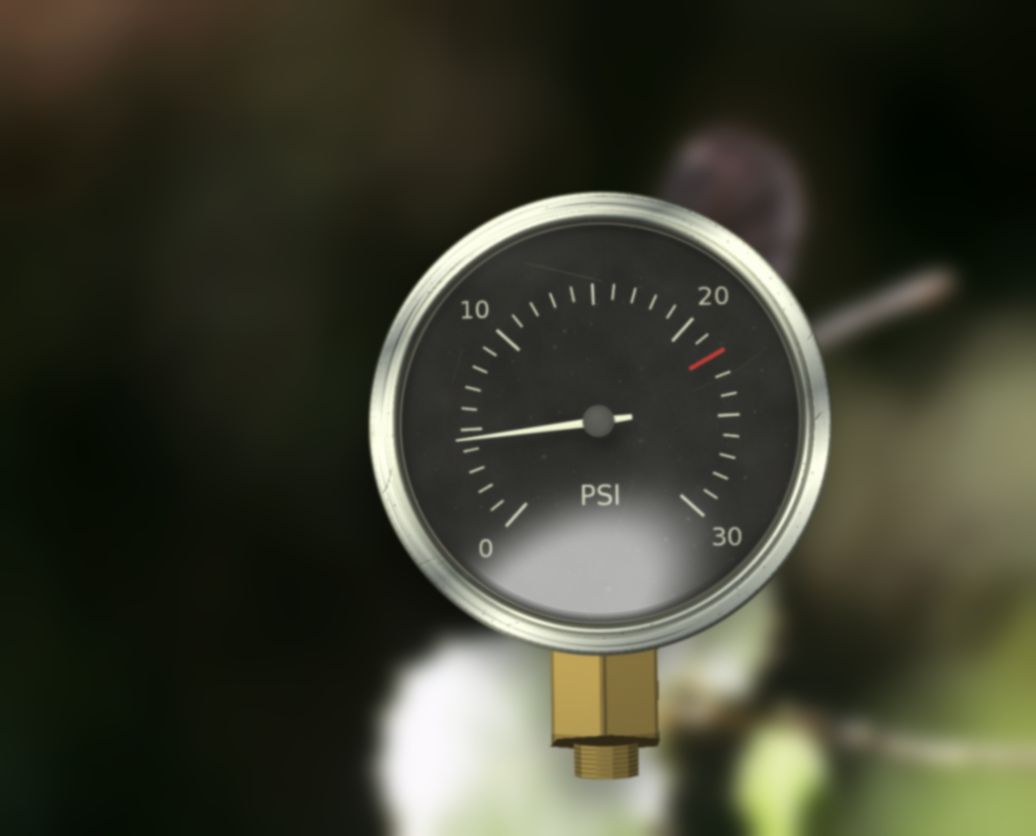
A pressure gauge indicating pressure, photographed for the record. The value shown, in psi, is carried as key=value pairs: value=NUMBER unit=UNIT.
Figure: value=4.5 unit=psi
